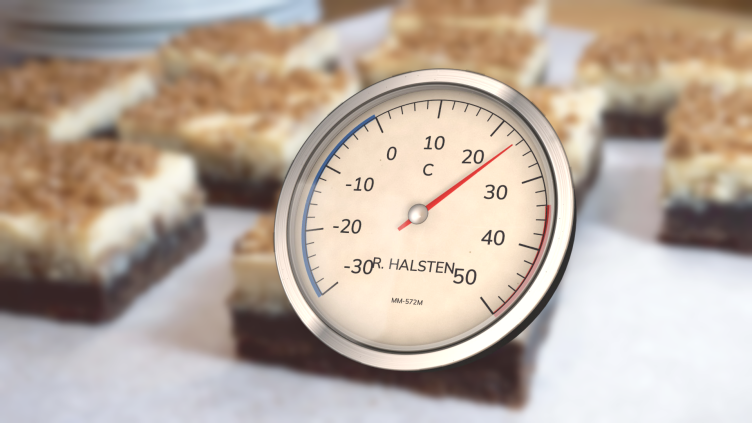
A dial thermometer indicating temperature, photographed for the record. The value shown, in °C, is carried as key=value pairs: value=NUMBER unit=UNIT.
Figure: value=24 unit=°C
